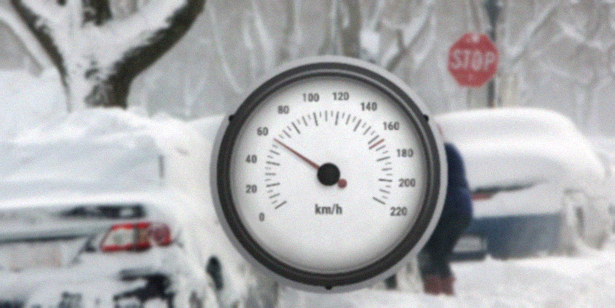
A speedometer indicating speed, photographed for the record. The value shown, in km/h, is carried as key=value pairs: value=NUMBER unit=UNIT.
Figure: value=60 unit=km/h
